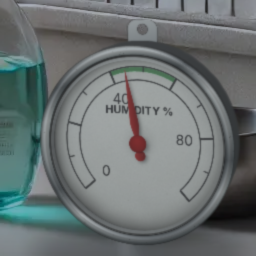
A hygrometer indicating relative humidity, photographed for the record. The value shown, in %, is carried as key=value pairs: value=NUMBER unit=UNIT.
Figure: value=45 unit=%
